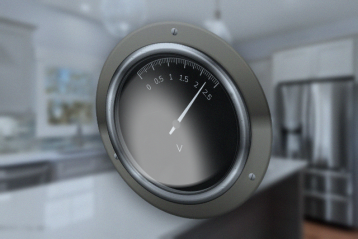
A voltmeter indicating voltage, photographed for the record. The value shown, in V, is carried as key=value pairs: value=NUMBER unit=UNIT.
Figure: value=2.25 unit=V
